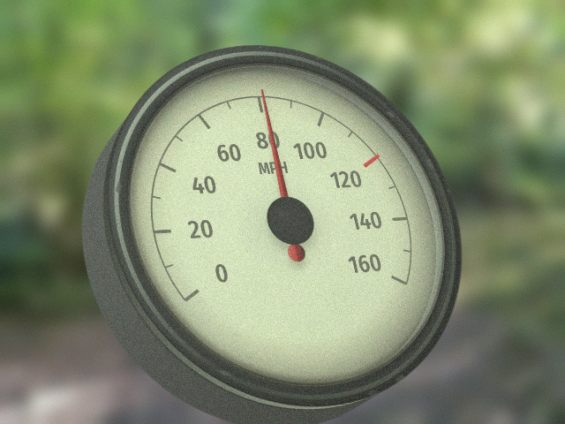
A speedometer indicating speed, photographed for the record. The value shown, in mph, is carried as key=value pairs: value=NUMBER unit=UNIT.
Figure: value=80 unit=mph
